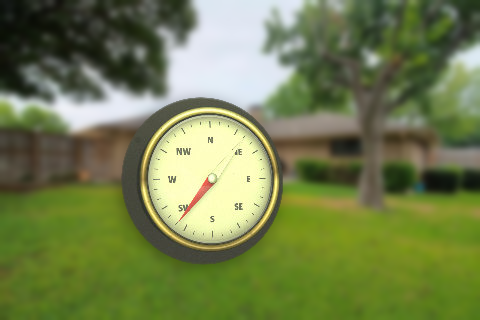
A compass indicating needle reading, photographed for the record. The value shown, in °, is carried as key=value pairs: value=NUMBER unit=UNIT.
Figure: value=220 unit=°
